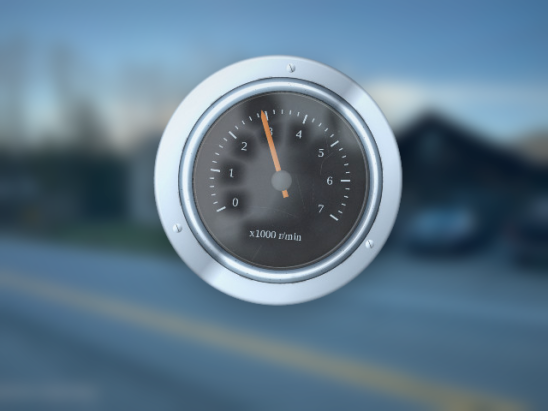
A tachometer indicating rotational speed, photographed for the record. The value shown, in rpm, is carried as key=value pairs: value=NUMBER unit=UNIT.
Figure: value=2900 unit=rpm
